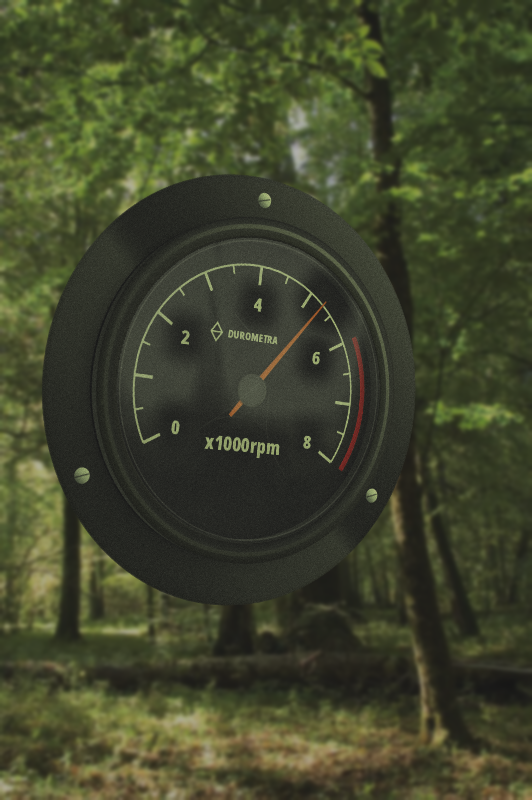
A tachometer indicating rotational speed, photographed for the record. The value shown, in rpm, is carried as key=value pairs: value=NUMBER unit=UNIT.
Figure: value=5250 unit=rpm
